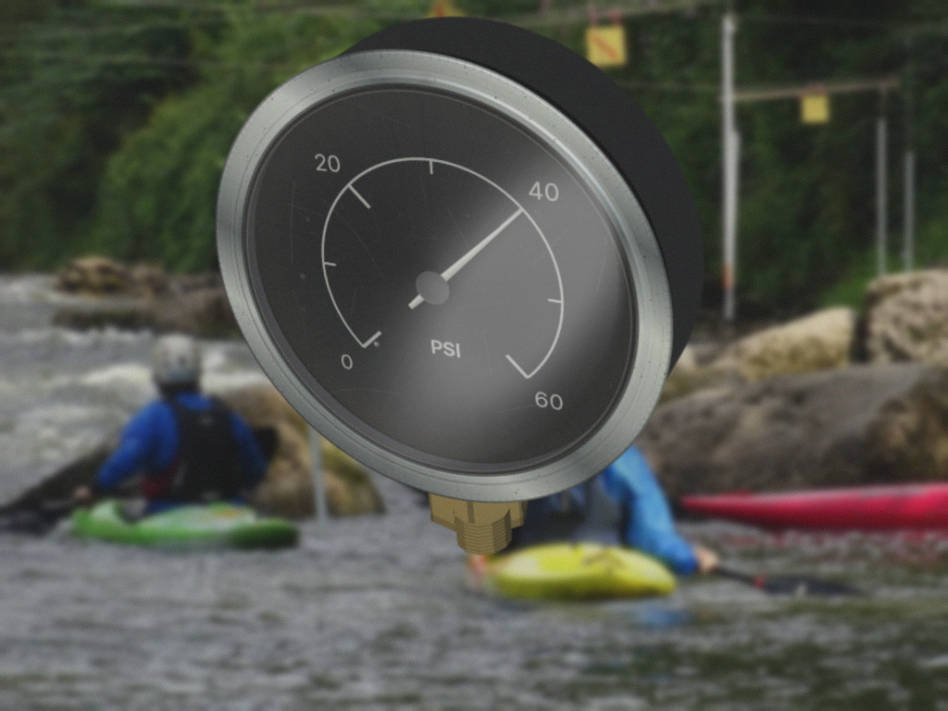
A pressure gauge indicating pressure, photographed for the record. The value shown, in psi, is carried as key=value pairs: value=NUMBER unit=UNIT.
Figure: value=40 unit=psi
